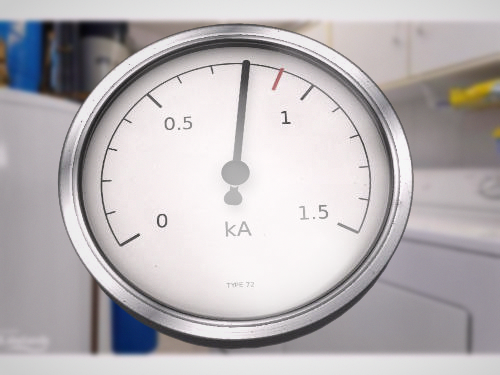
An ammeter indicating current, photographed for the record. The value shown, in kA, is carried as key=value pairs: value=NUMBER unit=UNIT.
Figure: value=0.8 unit=kA
